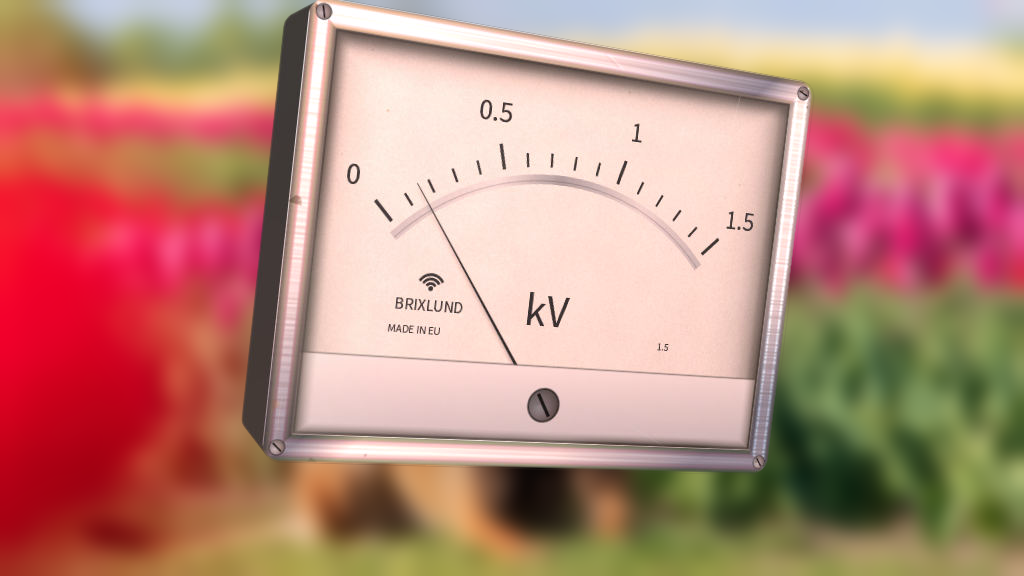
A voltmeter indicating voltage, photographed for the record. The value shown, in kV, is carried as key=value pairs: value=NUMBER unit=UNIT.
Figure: value=0.15 unit=kV
